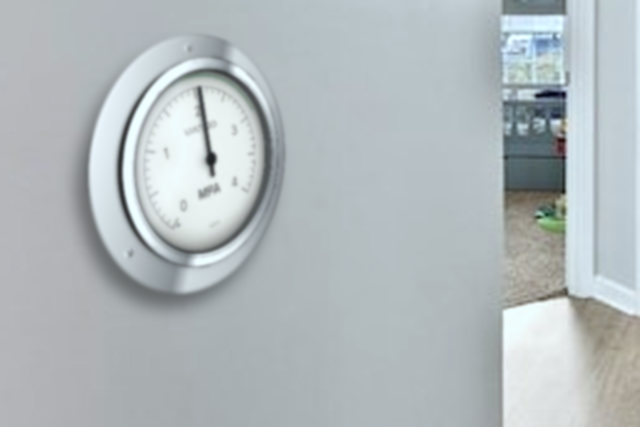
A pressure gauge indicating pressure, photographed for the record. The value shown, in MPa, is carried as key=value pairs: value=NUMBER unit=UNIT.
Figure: value=2 unit=MPa
